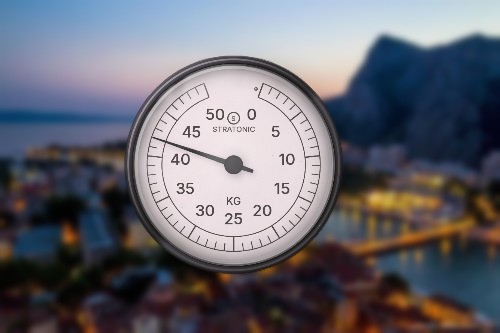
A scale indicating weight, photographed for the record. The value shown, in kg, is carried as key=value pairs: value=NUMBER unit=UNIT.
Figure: value=42 unit=kg
